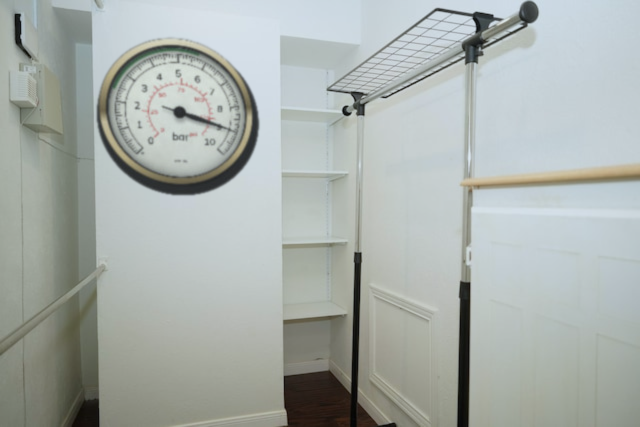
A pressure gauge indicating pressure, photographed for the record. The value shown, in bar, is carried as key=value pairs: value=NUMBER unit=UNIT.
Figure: value=9 unit=bar
